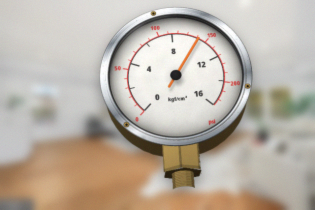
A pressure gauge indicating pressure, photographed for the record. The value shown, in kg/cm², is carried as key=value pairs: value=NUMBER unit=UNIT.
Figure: value=10 unit=kg/cm²
